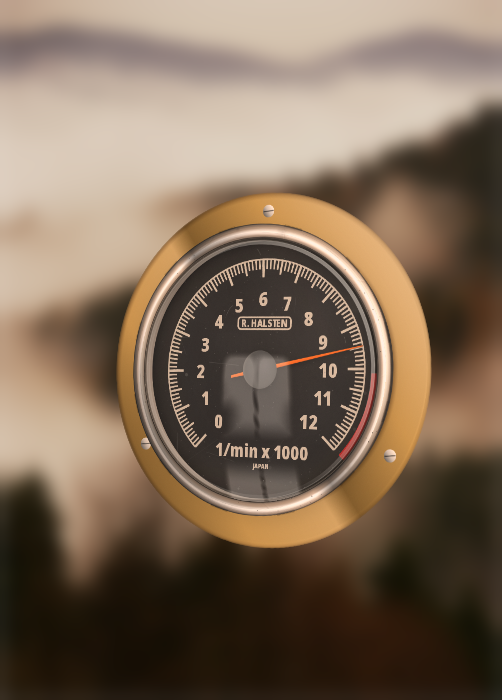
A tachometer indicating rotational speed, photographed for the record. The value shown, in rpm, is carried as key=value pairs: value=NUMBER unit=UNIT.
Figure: value=9500 unit=rpm
